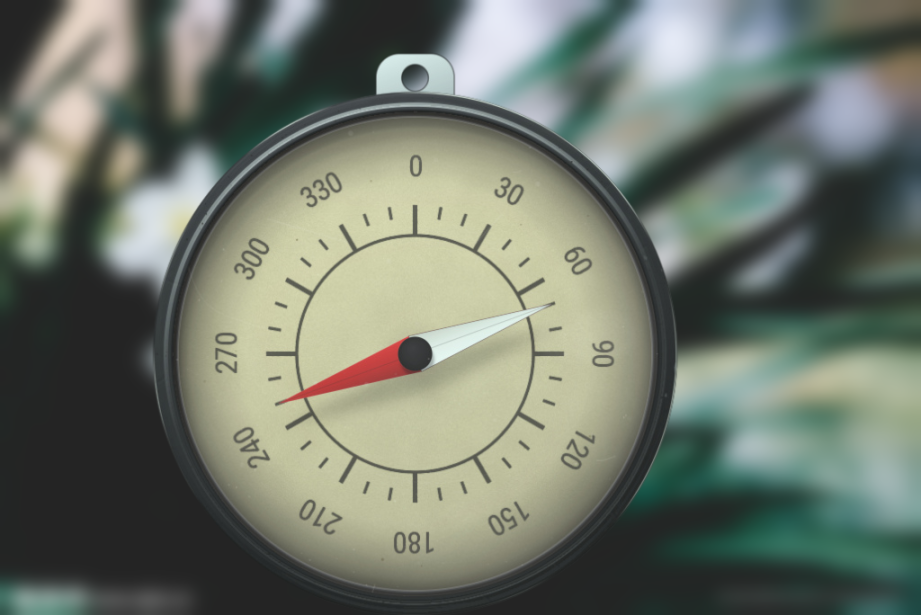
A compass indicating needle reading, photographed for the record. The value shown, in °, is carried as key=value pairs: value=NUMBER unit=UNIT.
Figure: value=250 unit=°
